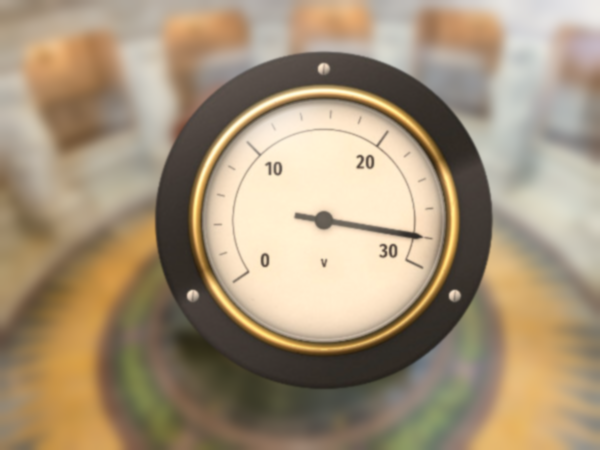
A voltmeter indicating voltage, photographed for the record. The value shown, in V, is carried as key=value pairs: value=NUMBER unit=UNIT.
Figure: value=28 unit=V
